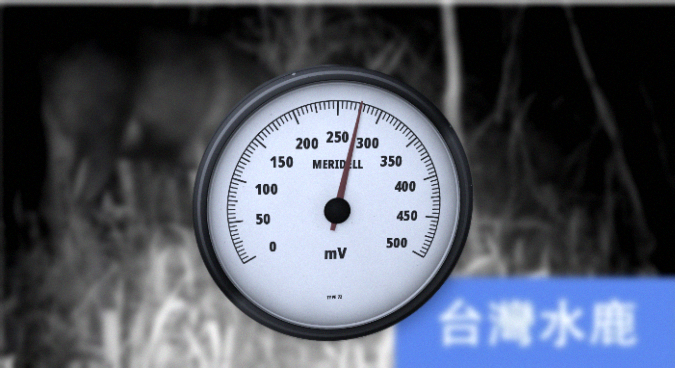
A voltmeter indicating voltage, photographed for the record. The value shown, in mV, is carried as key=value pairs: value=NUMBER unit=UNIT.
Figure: value=275 unit=mV
